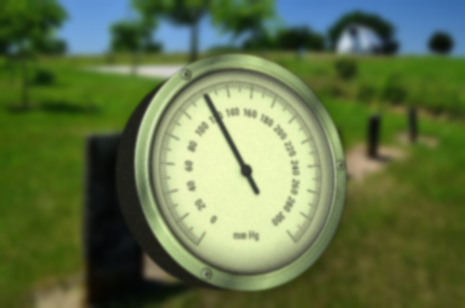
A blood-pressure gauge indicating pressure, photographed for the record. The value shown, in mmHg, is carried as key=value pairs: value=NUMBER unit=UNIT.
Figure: value=120 unit=mmHg
